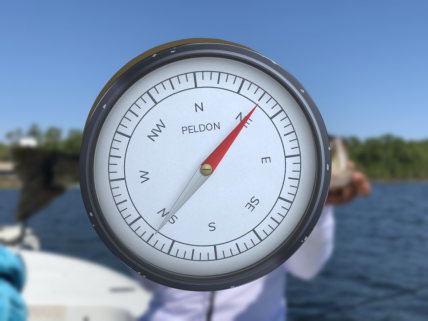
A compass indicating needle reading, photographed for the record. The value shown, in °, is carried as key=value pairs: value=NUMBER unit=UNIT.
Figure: value=45 unit=°
